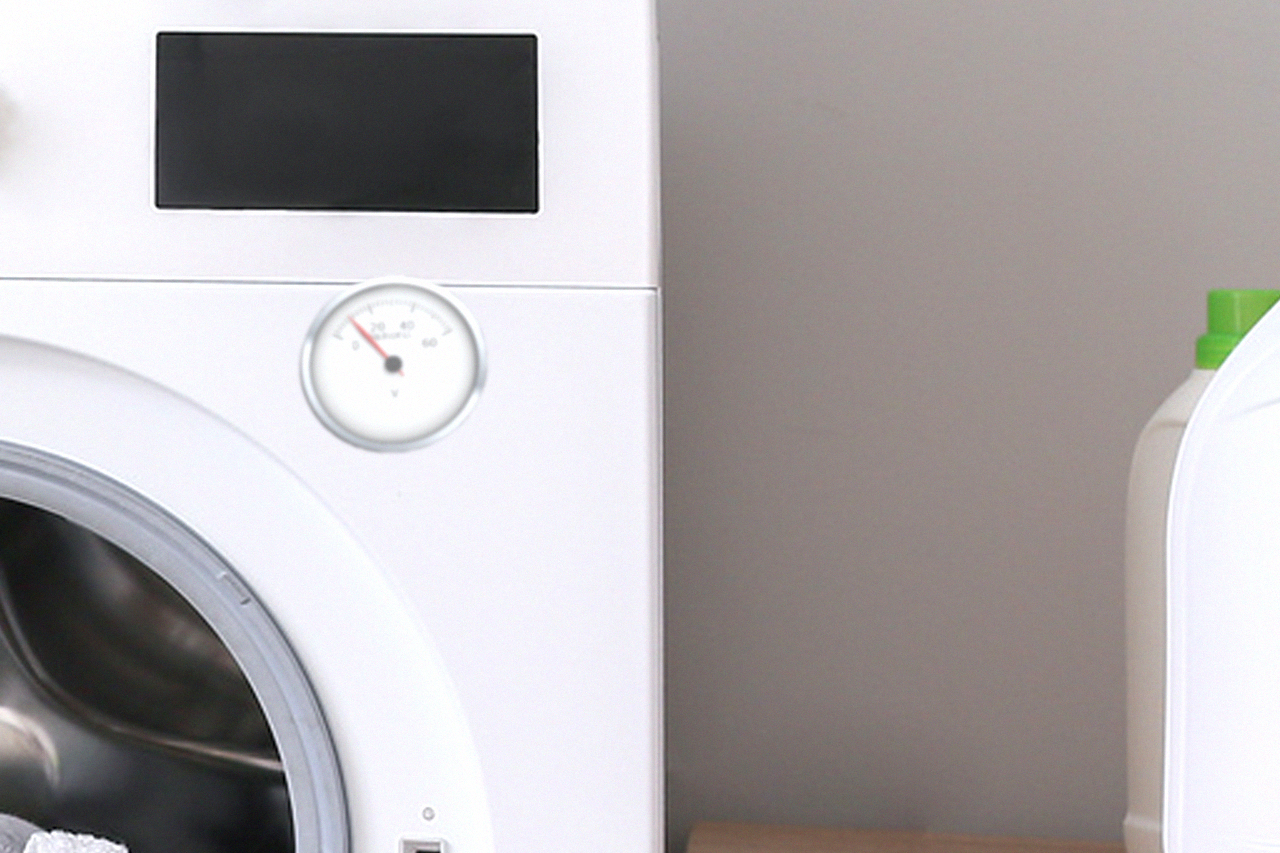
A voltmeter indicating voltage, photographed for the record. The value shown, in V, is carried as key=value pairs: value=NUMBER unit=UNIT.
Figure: value=10 unit=V
